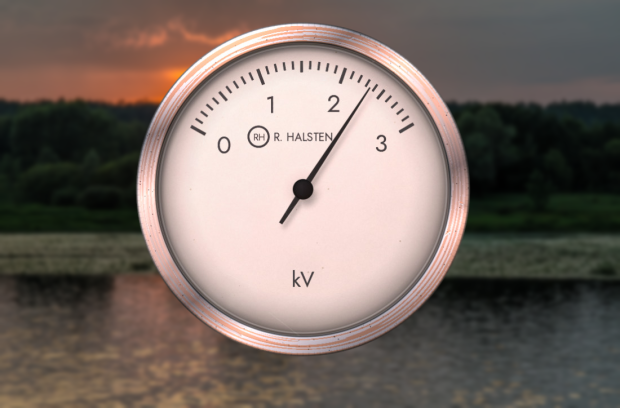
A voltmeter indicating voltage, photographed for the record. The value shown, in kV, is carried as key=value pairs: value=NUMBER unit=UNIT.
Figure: value=2.35 unit=kV
